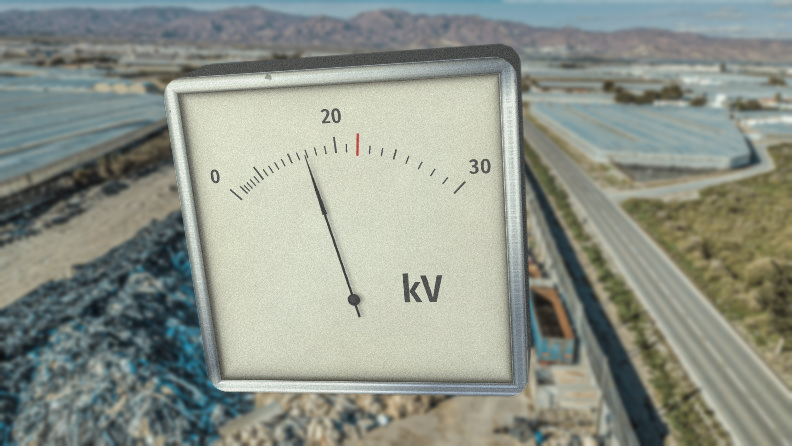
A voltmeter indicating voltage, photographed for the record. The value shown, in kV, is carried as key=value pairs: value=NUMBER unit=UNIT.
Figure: value=17 unit=kV
